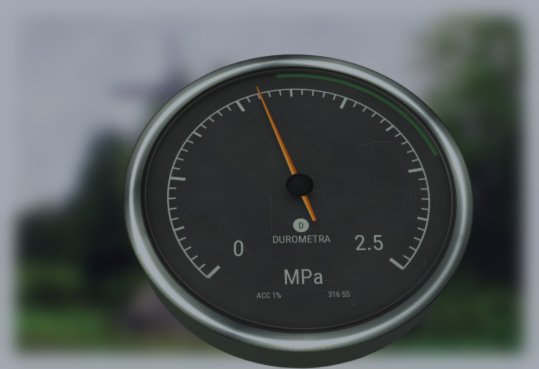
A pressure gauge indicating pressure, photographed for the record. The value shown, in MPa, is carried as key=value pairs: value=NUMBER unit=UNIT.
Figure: value=1.1 unit=MPa
